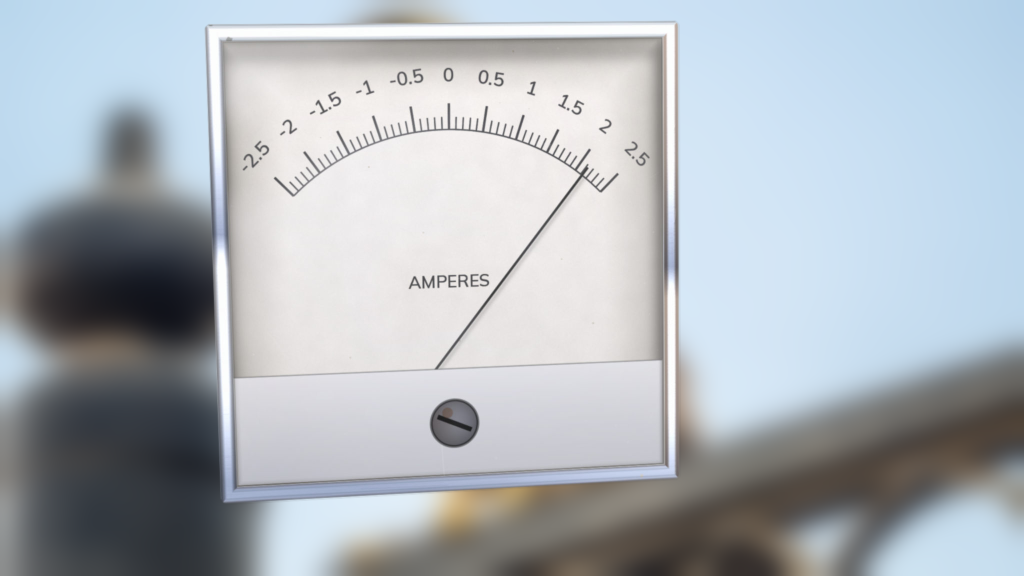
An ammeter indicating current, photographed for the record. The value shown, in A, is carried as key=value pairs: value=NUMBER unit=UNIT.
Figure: value=2.1 unit=A
